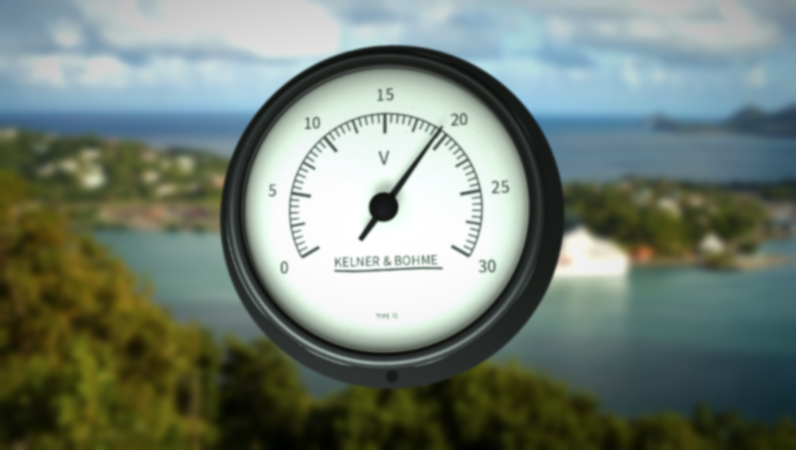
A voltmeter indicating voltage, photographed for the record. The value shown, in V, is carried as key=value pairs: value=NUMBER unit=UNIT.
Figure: value=19.5 unit=V
